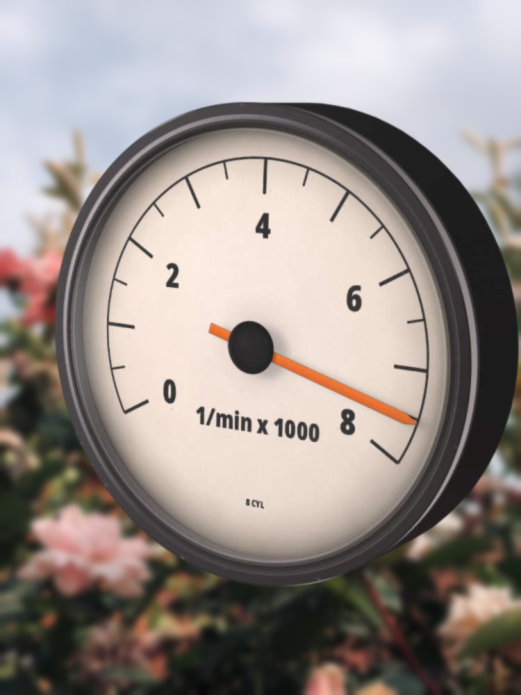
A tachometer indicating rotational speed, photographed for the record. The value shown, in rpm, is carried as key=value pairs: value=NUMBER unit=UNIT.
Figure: value=7500 unit=rpm
